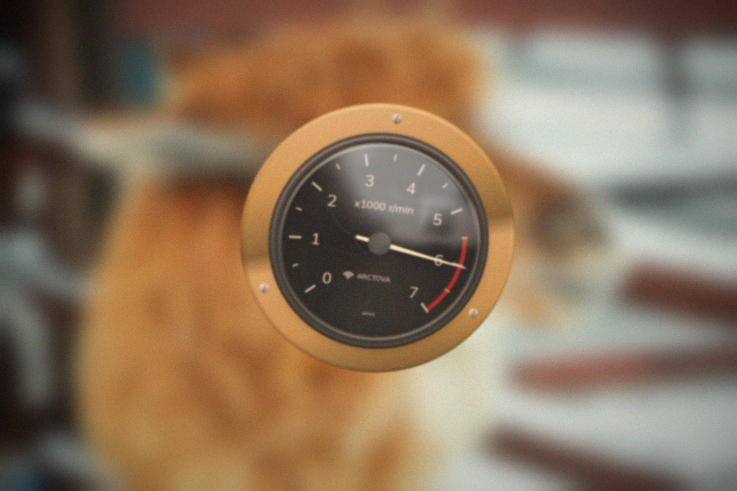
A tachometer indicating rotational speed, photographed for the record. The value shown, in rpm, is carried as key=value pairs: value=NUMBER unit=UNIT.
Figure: value=6000 unit=rpm
